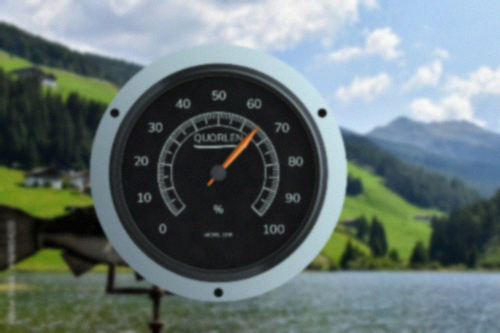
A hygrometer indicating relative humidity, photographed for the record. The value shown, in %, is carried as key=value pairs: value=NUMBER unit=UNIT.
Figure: value=65 unit=%
